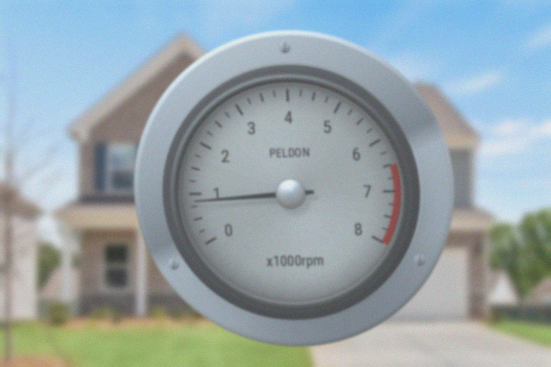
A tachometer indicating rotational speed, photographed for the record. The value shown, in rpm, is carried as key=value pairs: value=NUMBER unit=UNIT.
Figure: value=875 unit=rpm
